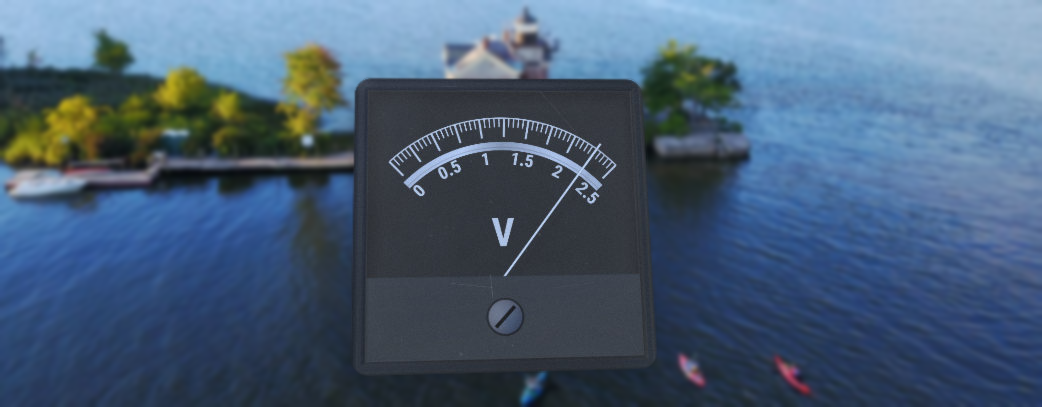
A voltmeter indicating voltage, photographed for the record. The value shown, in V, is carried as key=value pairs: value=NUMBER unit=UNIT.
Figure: value=2.25 unit=V
